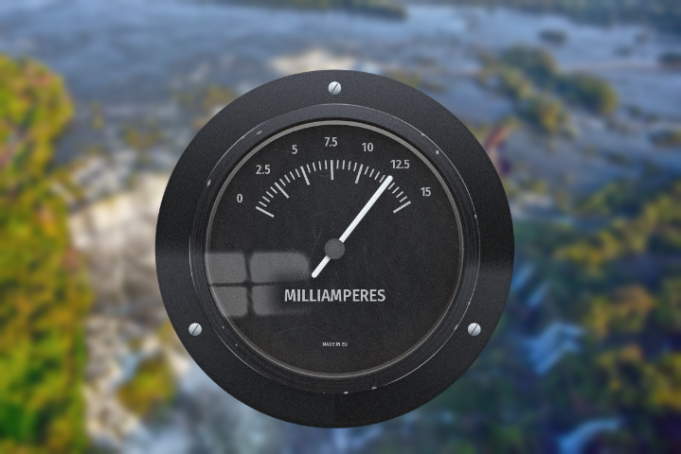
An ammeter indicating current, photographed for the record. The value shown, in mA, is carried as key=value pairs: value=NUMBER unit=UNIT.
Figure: value=12.5 unit=mA
